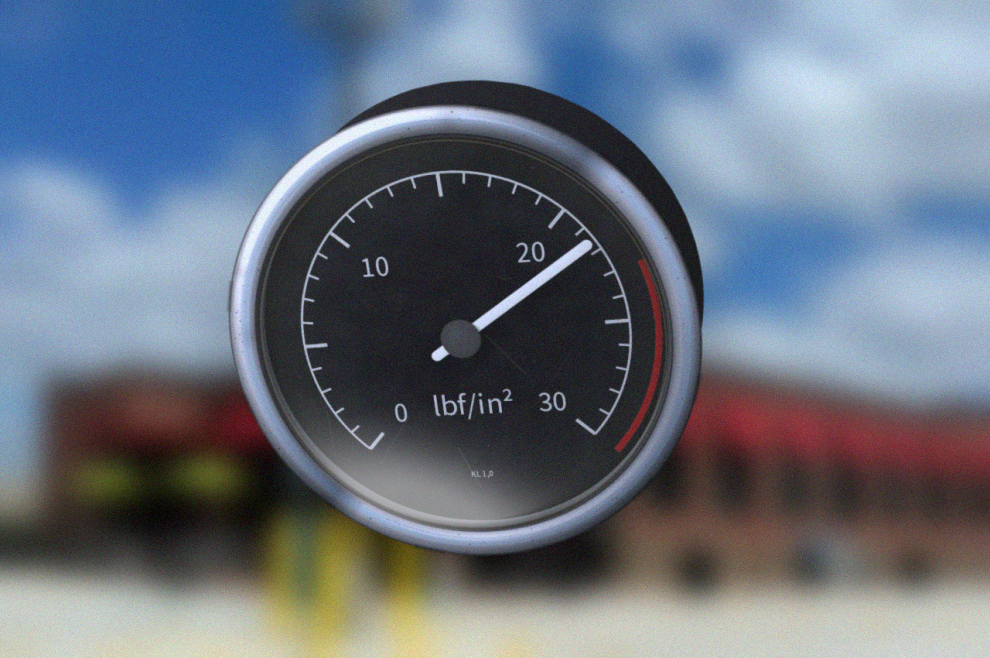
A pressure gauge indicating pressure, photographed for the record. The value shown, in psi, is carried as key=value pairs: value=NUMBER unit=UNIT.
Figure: value=21.5 unit=psi
